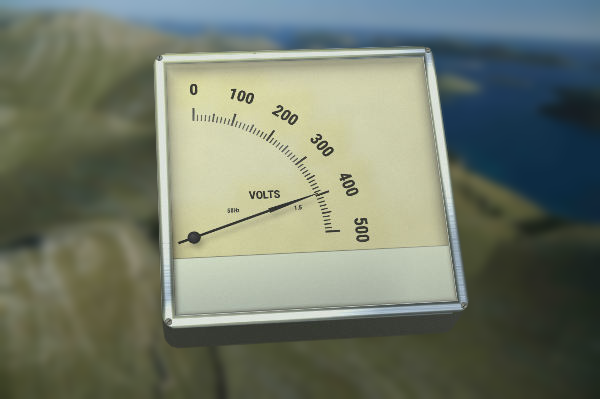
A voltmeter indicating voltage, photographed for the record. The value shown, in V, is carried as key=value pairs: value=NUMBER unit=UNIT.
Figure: value=400 unit=V
